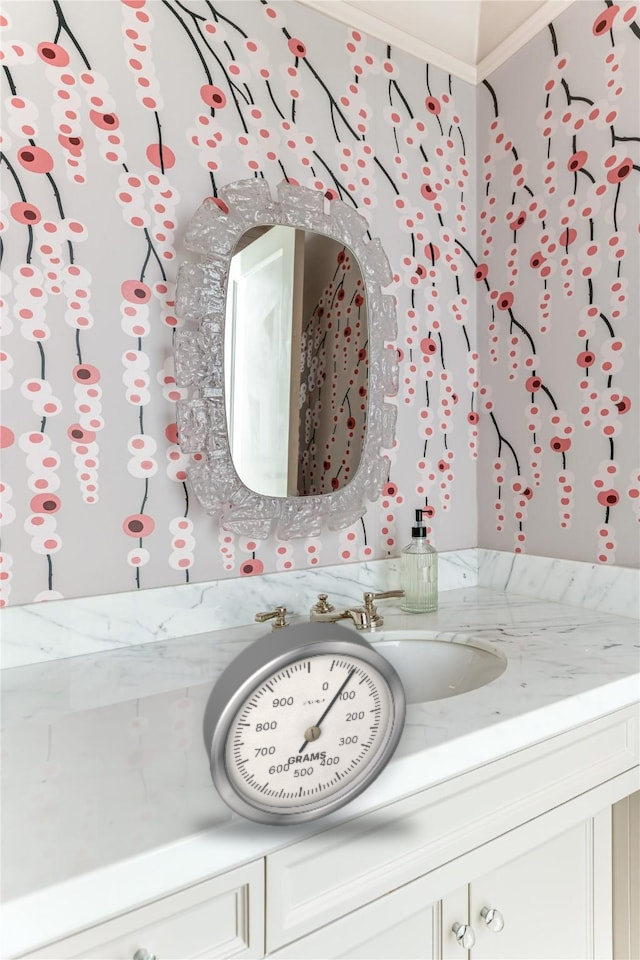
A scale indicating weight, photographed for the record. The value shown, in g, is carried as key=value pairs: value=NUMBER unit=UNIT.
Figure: value=50 unit=g
